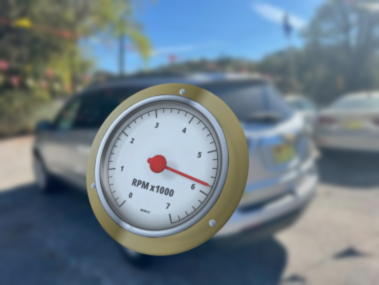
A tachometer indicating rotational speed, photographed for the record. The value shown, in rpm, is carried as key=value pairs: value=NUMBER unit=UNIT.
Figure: value=5800 unit=rpm
